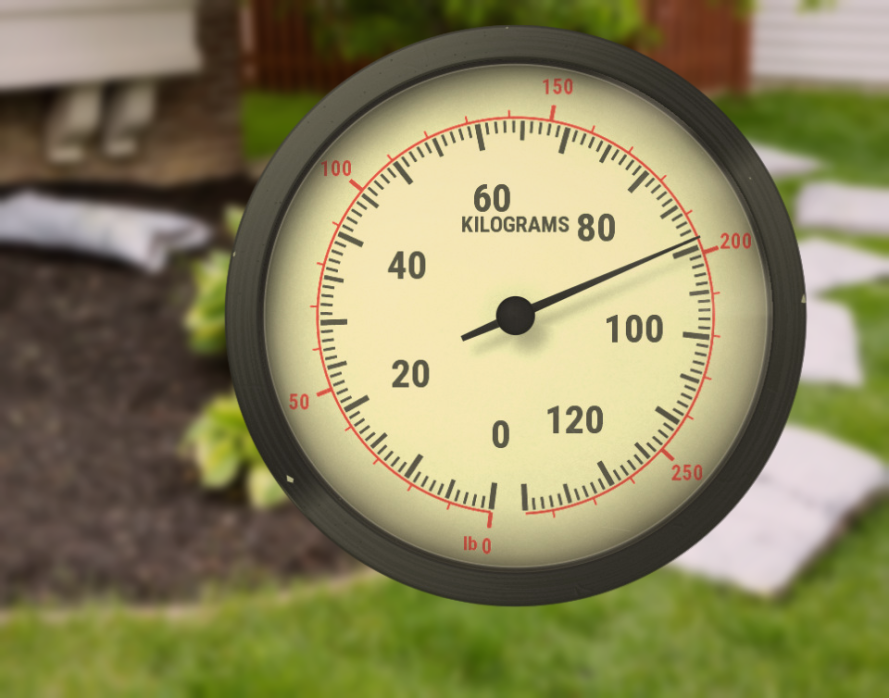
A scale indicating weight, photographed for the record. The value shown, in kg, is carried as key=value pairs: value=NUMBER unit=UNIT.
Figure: value=89 unit=kg
